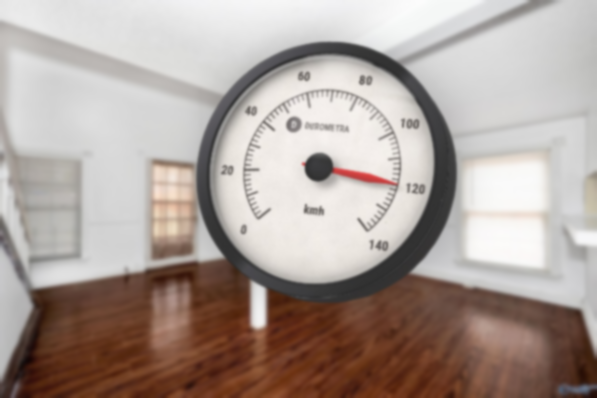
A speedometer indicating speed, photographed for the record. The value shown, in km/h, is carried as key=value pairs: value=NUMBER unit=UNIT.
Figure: value=120 unit=km/h
